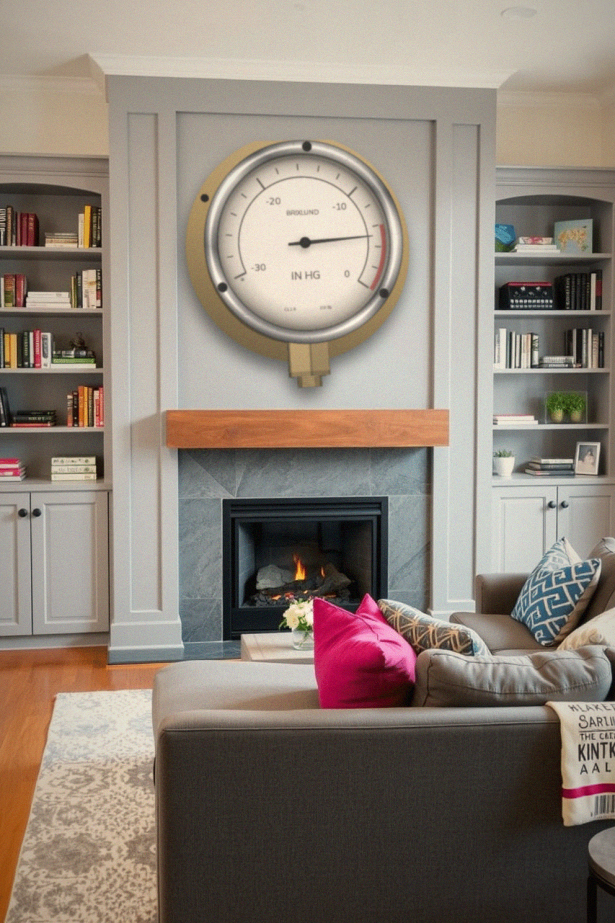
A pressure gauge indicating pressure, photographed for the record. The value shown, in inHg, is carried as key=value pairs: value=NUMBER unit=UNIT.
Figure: value=-5 unit=inHg
